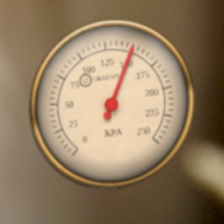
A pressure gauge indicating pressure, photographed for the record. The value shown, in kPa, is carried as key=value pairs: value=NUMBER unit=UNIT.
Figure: value=150 unit=kPa
